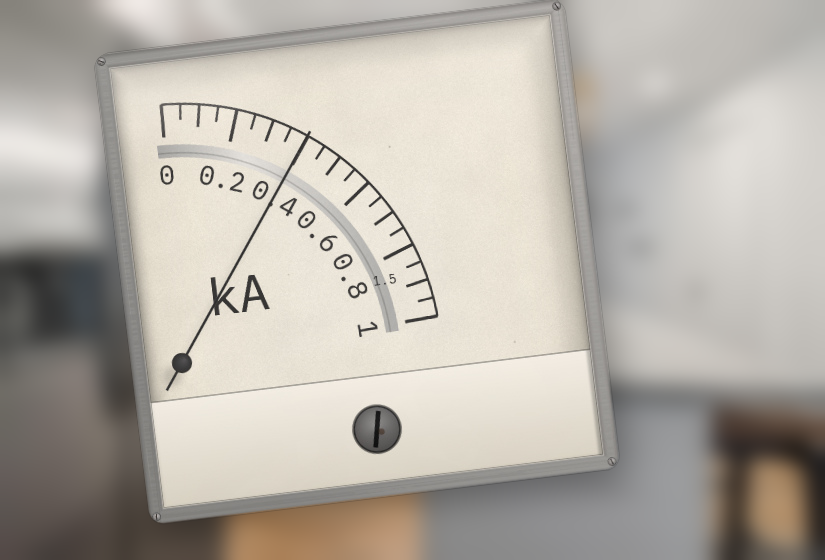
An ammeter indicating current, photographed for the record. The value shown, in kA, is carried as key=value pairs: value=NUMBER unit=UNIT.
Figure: value=0.4 unit=kA
